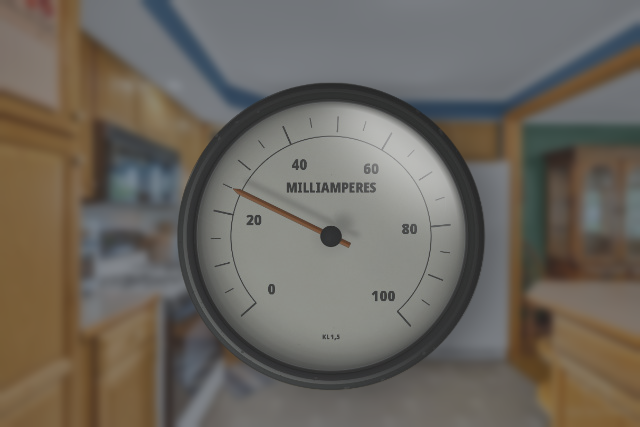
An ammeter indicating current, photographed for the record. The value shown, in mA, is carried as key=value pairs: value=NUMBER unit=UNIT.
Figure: value=25 unit=mA
